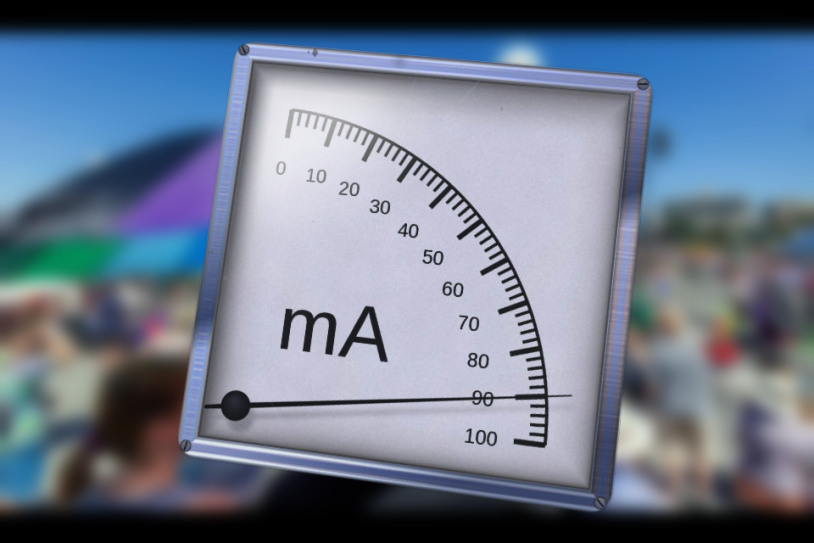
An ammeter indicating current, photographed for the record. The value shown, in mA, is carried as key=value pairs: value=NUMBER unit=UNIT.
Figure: value=90 unit=mA
